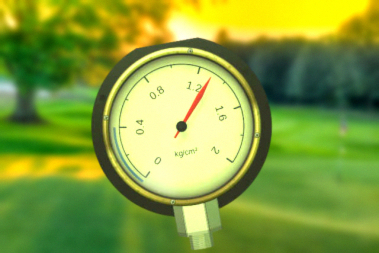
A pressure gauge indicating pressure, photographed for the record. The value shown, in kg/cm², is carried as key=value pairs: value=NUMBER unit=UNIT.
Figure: value=1.3 unit=kg/cm²
